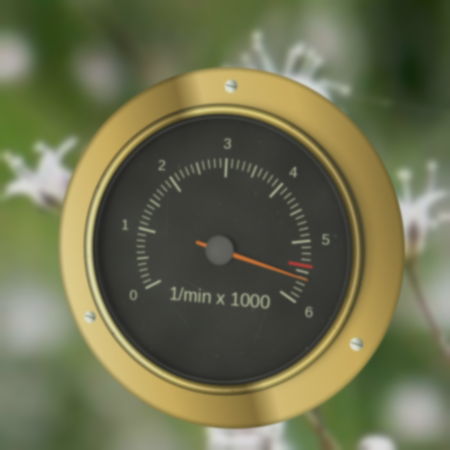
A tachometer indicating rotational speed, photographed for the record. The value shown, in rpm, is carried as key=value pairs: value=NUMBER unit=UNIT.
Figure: value=5600 unit=rpm
